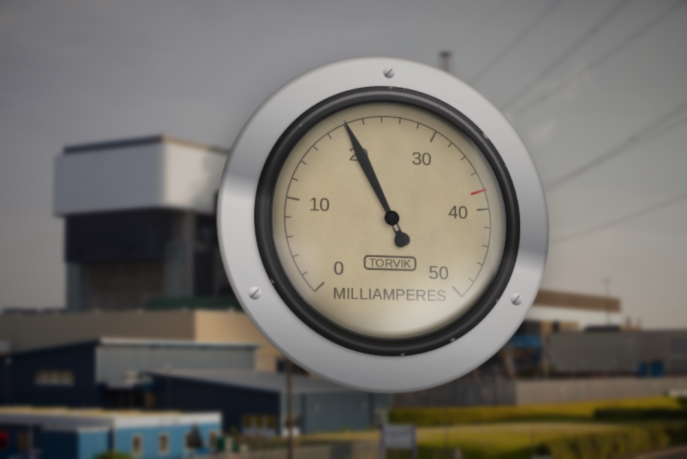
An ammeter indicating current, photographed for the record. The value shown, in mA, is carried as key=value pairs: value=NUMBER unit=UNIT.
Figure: value=20 unit=mA
